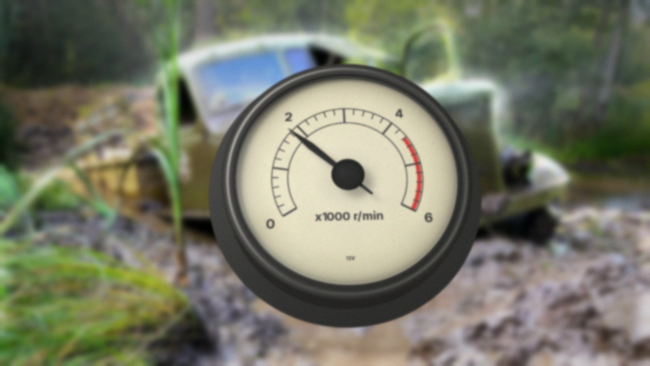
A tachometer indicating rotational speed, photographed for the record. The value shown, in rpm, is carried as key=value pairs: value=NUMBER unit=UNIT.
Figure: value=1800 unit=rpm
